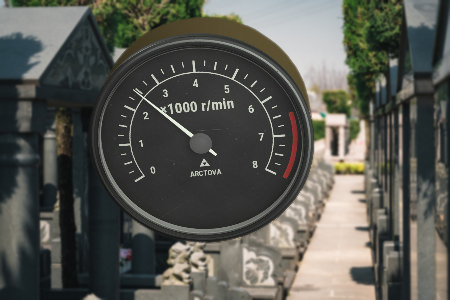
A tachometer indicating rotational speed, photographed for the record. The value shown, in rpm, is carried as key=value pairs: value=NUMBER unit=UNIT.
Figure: value=2500 unit=rpm
